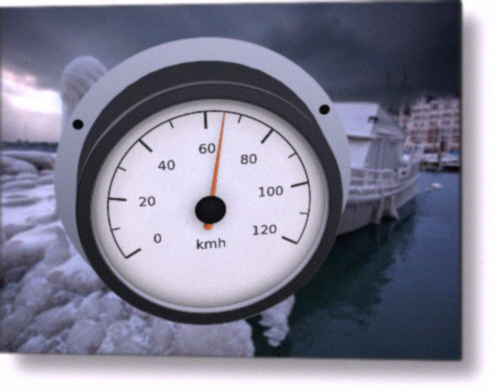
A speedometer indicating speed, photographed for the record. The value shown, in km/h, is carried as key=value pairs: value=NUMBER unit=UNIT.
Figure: value=65 unit=km/h
